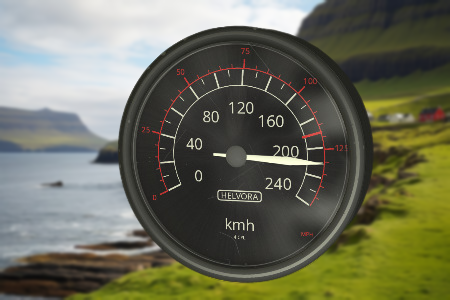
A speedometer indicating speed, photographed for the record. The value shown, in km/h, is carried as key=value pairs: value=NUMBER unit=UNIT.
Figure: value=210 unit=km/h
